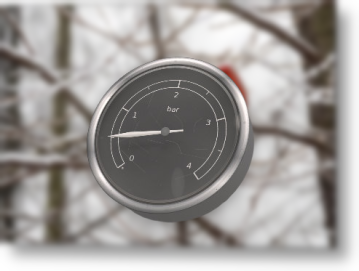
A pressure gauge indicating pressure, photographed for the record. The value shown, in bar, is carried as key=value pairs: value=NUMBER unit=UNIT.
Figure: value=0.5 unit=bar
